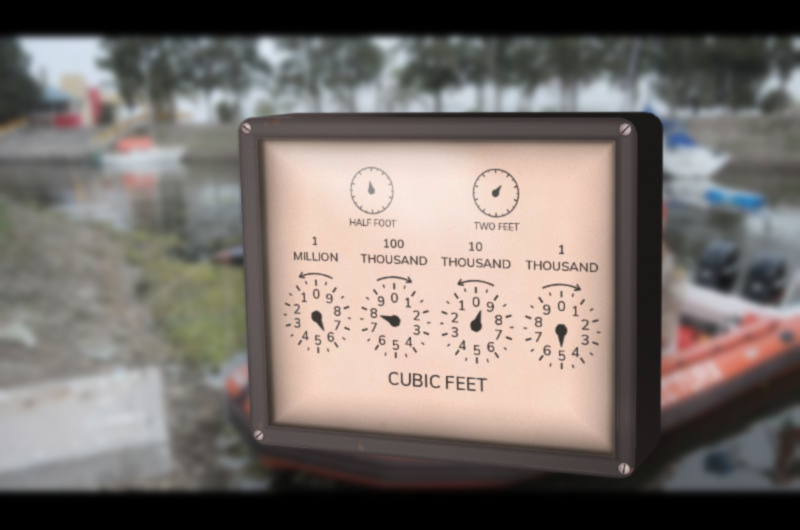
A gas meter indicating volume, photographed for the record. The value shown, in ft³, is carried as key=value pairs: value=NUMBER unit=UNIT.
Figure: value=579500 unit=ft³
